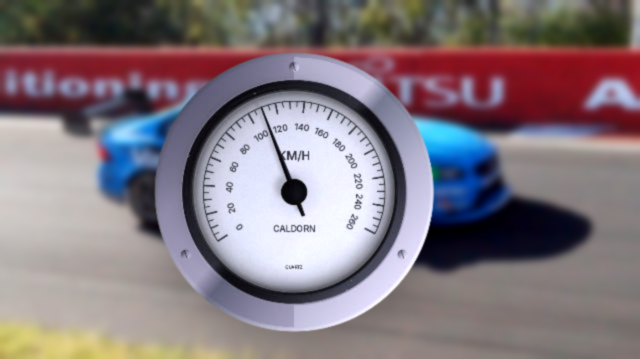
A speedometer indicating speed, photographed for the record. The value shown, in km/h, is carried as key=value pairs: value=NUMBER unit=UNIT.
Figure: value=110 unit=km/h
